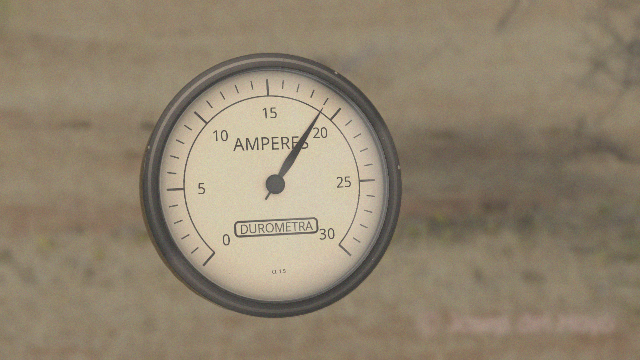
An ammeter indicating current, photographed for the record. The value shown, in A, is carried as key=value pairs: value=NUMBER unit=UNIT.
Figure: value=19 unit=A
